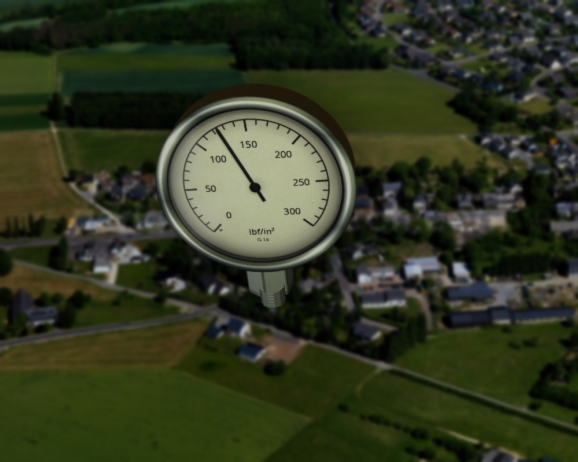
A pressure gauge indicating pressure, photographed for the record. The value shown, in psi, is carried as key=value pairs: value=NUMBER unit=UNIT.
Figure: value=125 unit=psi
